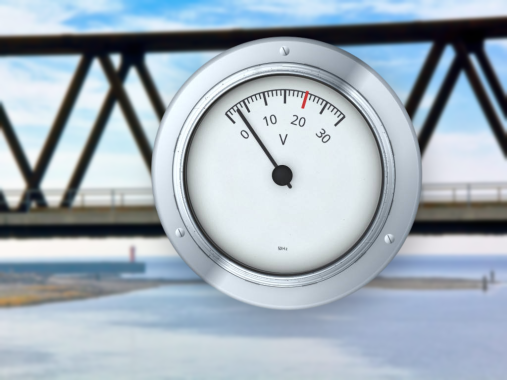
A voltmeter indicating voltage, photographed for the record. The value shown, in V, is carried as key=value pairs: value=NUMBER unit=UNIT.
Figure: value=3 unit=V
